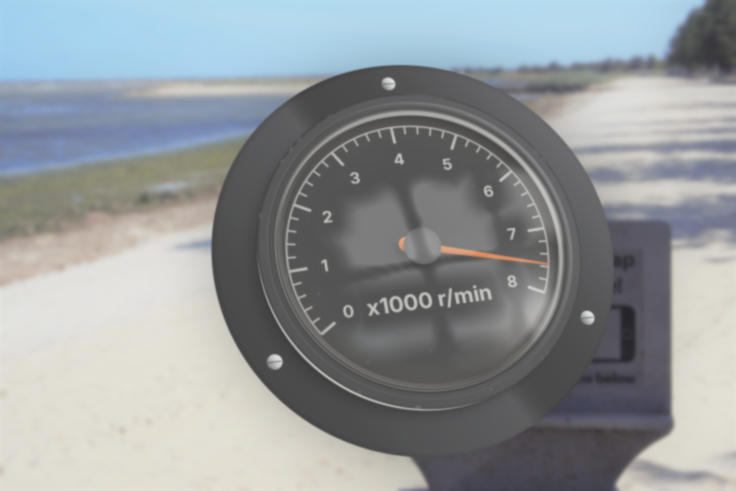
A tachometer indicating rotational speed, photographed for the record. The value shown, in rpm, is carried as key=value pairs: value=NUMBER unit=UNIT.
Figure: value=7600 unit=rpm
